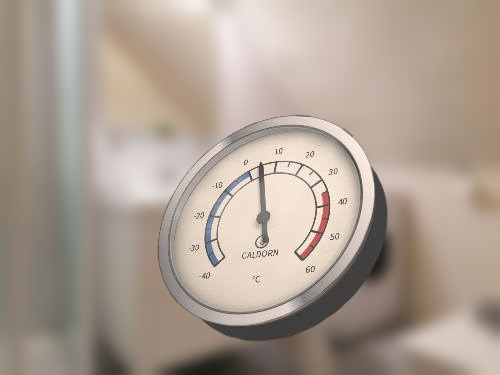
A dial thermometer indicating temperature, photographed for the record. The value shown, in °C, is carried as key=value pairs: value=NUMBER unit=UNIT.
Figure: value=5 unit=°C
